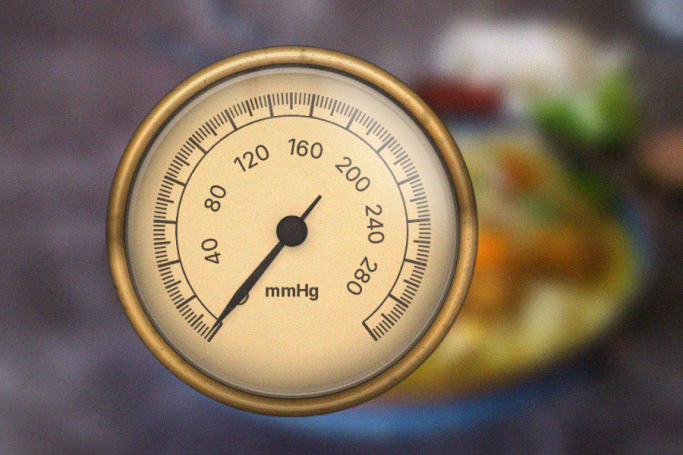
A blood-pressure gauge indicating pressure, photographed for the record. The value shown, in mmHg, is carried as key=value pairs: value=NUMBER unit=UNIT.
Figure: value=2 unit=mmHg
